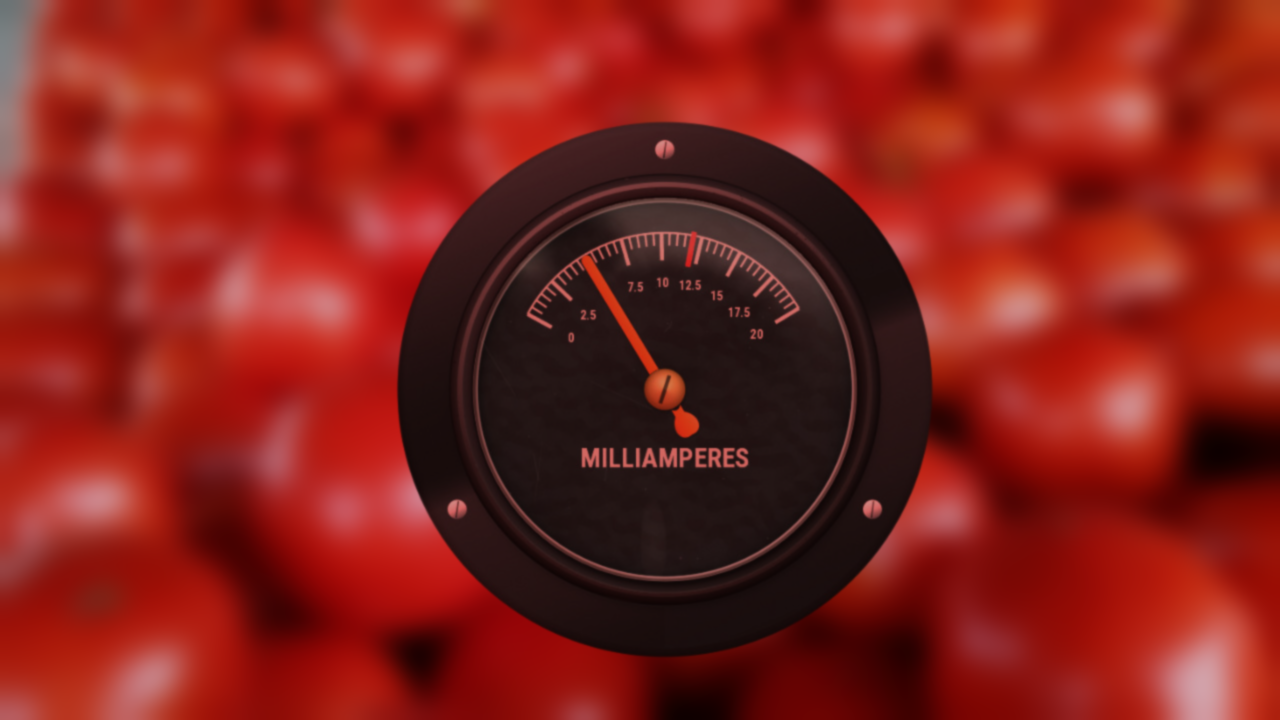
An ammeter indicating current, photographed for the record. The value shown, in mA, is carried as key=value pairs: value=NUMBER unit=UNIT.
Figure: value=5 unit=mA
